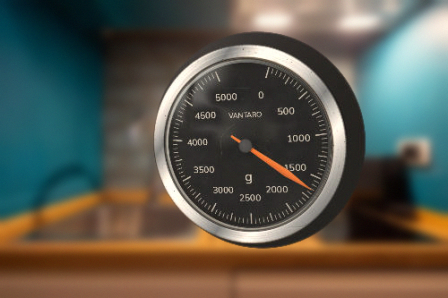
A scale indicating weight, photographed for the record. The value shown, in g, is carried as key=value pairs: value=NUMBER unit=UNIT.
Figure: value=1650 unit=g
